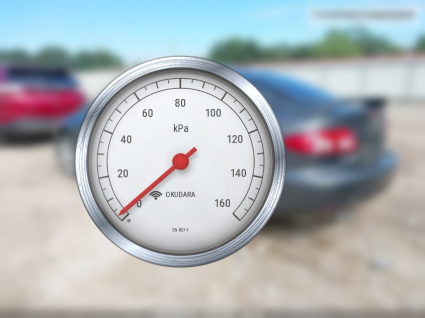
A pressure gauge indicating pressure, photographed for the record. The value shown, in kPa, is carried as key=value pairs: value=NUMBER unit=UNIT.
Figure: value=2.5 unit=kPa
